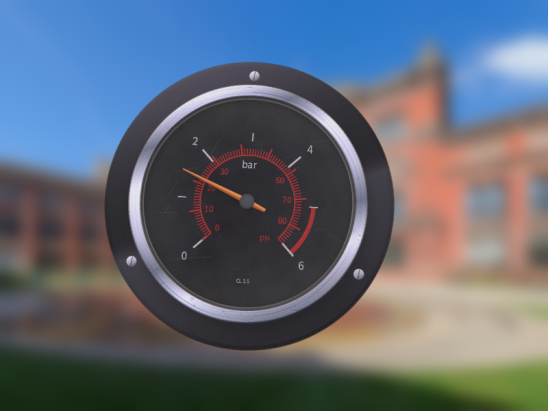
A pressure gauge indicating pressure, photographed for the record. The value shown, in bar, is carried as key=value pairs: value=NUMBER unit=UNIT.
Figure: value=1.5 unit=bar
